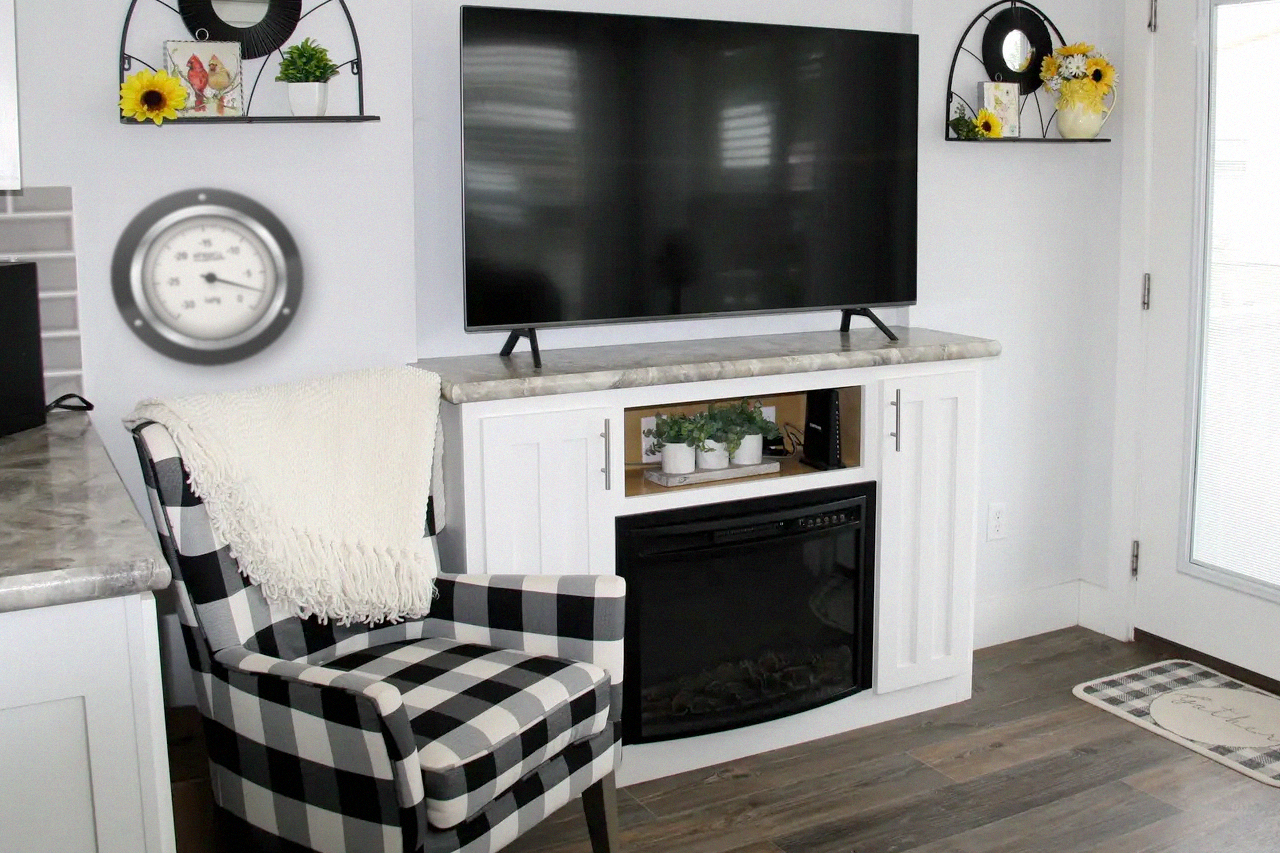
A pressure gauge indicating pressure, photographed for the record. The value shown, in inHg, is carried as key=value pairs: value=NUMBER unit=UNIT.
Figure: value=-2.5 unit=inHg
